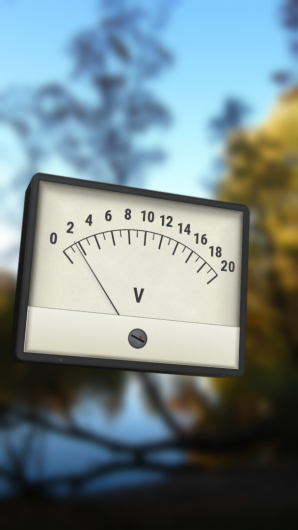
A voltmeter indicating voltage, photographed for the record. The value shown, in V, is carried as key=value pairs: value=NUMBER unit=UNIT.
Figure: value=1.5 unit=V
